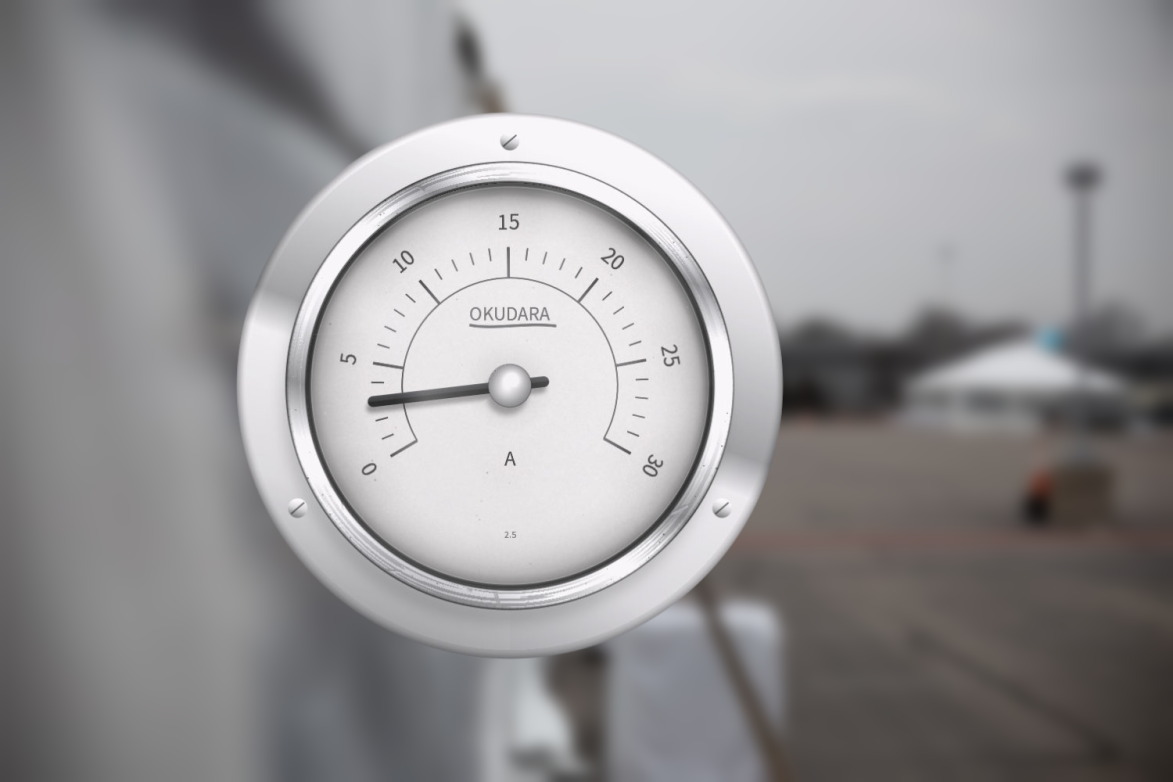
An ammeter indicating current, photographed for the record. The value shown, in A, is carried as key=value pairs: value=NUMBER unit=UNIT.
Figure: value=3 unit=A
